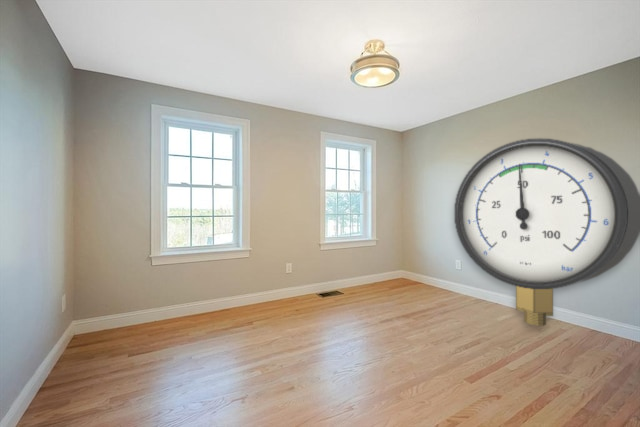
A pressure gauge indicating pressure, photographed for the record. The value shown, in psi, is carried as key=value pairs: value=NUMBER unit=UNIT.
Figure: value=50 unit=psi
